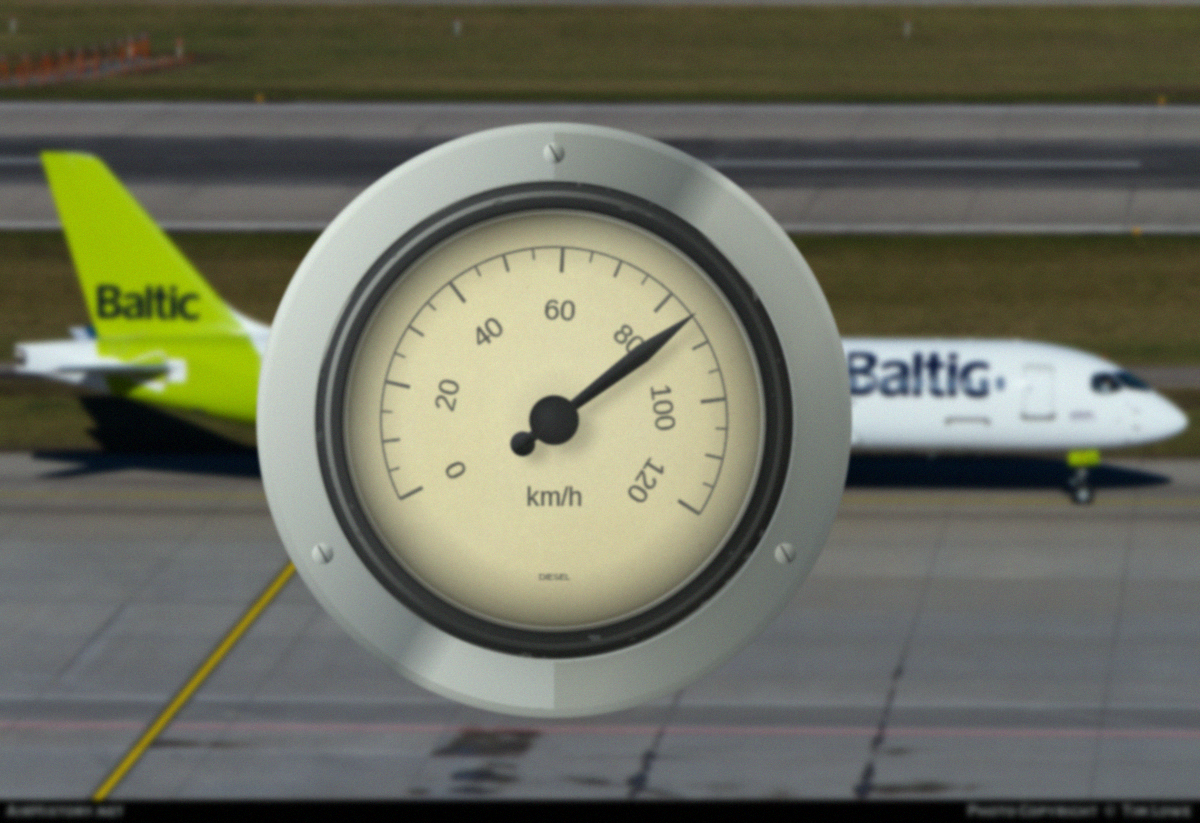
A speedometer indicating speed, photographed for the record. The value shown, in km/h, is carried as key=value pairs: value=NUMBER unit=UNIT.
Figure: value=85 unit=km/h
